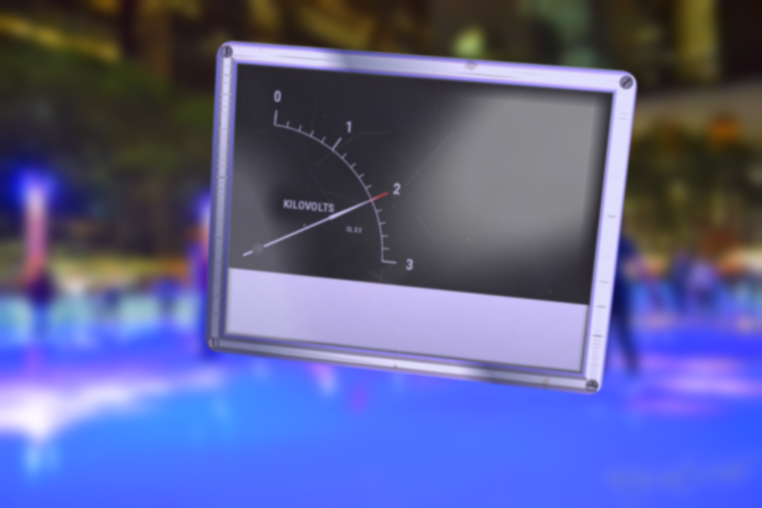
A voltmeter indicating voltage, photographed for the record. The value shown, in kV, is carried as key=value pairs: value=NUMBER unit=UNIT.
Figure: value=2 unit=kV
